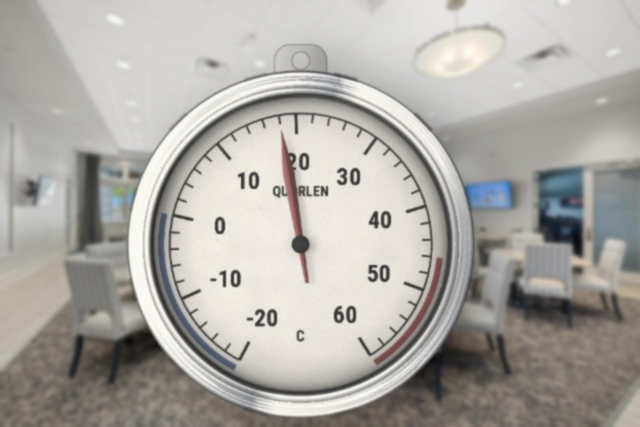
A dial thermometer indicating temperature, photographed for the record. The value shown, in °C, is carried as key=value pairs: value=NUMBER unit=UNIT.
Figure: value=18 unit=°C
